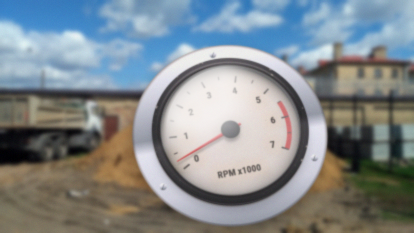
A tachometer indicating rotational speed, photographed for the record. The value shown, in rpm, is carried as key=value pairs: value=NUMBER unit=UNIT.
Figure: value=250 unit=rpm
